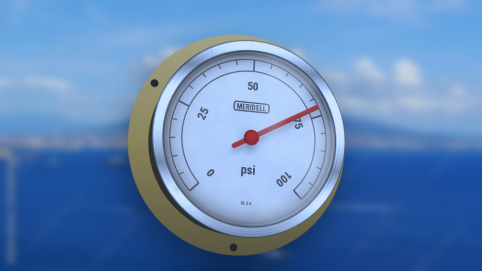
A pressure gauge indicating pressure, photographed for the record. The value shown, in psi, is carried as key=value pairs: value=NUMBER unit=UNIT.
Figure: value=72.5 unit=psi
